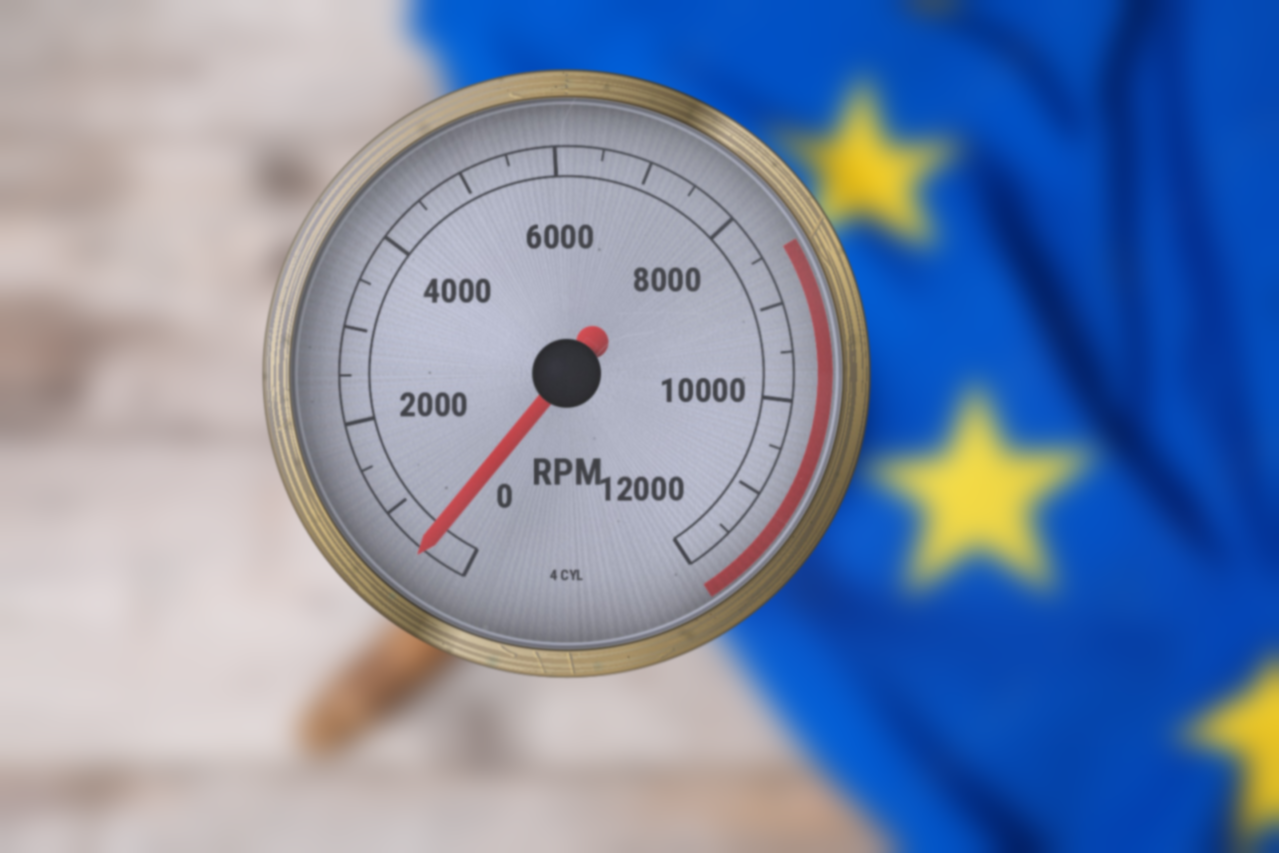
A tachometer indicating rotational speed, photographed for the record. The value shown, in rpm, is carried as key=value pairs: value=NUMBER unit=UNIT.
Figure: value=500 unit=rpm
